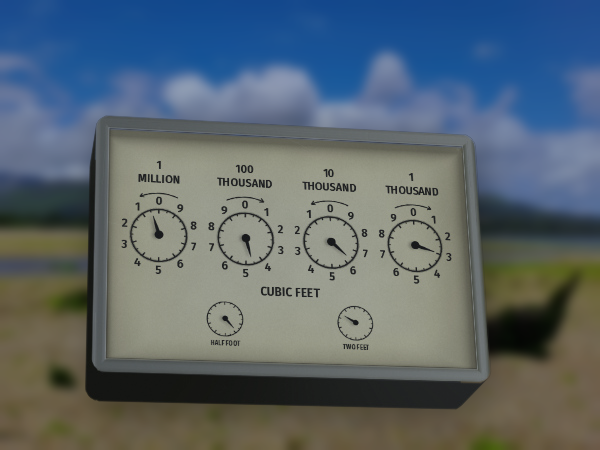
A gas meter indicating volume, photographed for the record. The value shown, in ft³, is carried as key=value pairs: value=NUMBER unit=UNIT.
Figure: value=46300 unit=ft³
